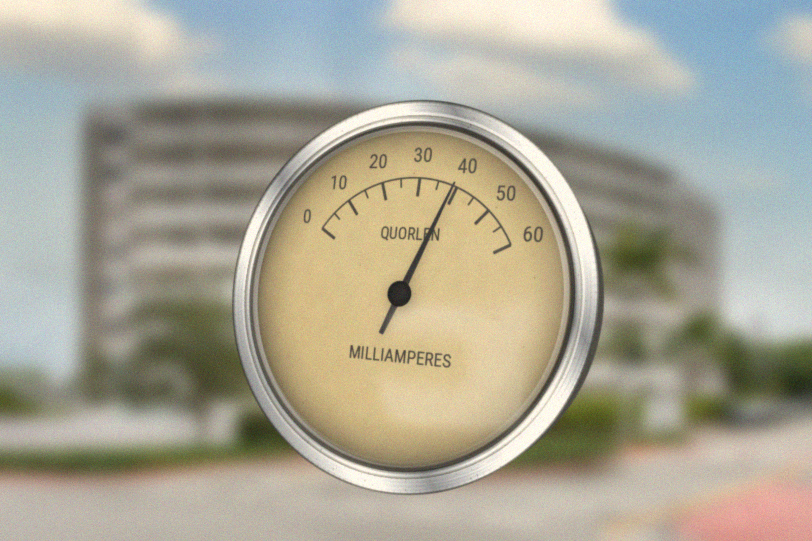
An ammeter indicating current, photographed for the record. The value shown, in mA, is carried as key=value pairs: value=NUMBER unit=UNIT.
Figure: value=40 unit=mA
